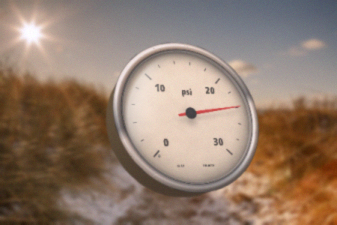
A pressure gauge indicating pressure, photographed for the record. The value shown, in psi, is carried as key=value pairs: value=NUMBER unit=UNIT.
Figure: value=24 unit=psi
